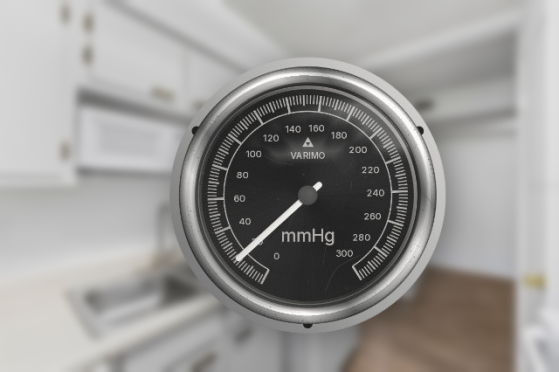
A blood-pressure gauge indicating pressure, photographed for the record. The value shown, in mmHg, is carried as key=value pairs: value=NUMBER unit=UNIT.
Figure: value=20 unit=mmHg
